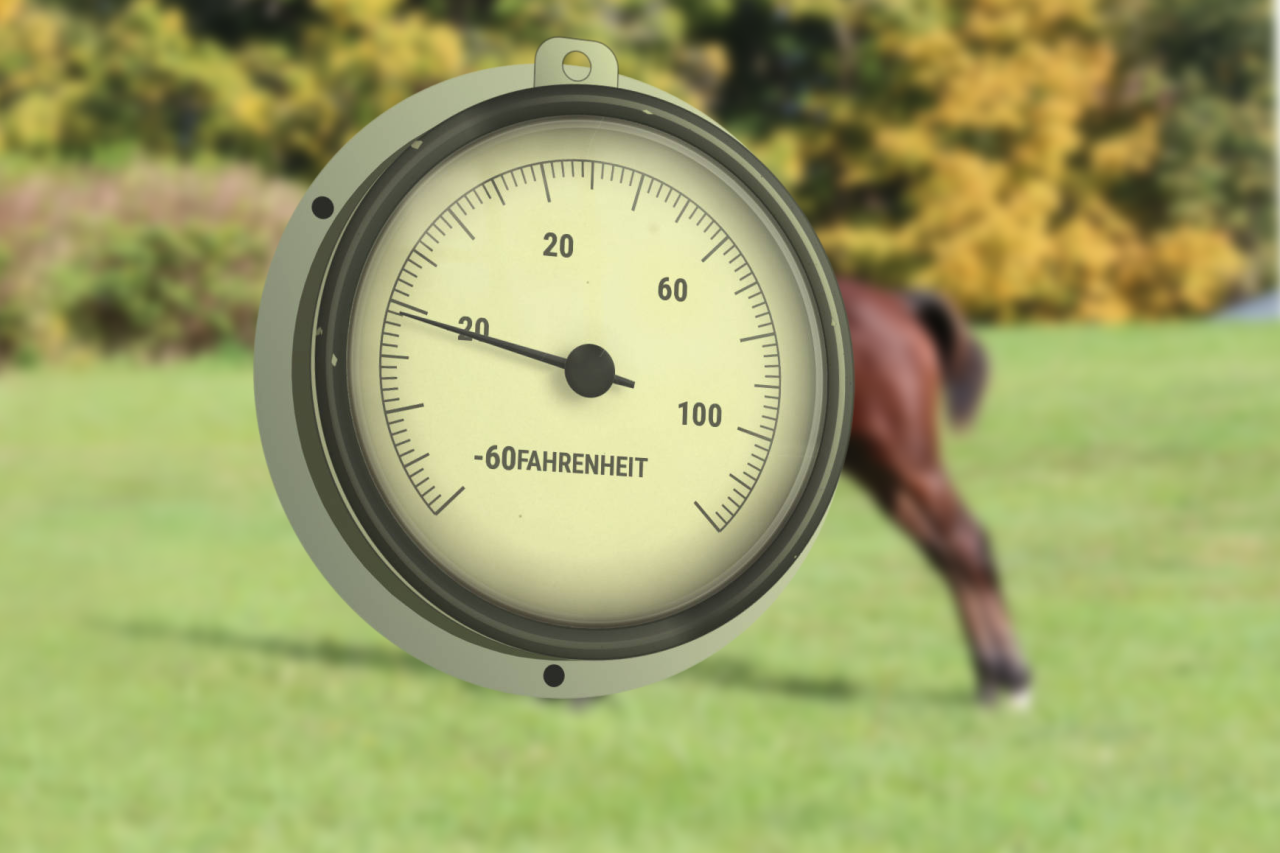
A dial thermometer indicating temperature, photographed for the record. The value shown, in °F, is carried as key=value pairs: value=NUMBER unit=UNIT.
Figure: value=-22 unit=°F
